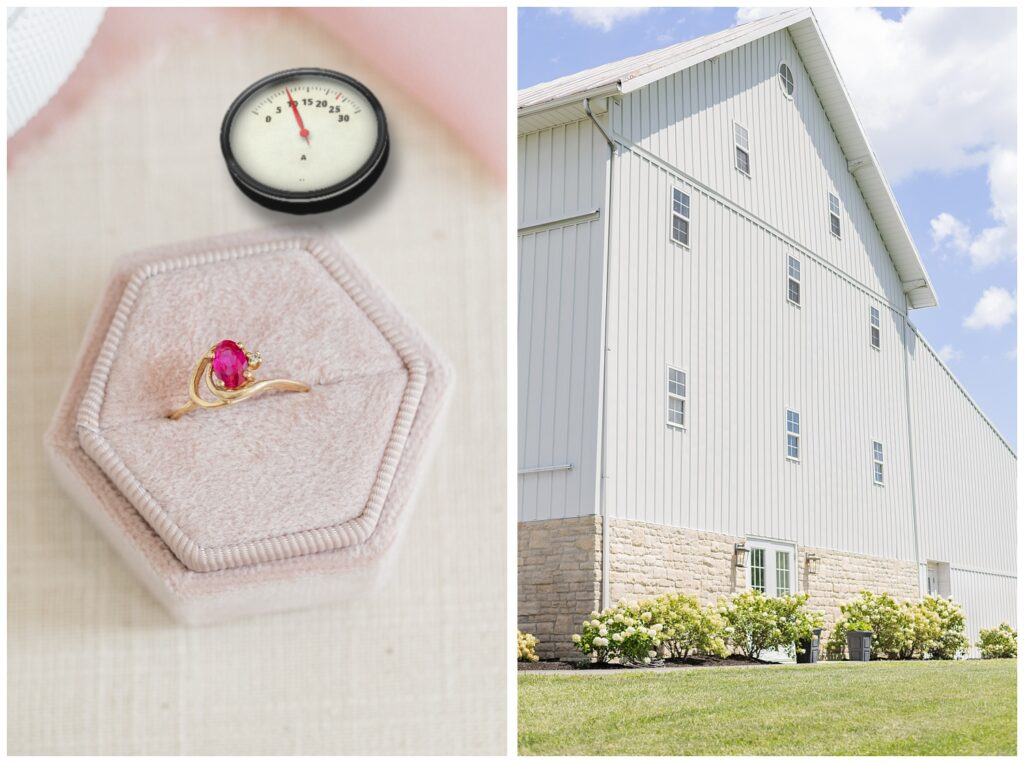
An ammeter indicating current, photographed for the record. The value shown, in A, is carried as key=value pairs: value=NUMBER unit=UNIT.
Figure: value=10 unit=A
